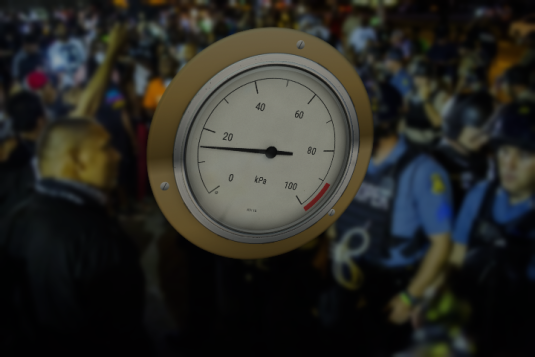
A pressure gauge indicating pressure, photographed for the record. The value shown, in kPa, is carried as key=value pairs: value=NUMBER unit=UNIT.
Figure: value=15 unit=kPa
